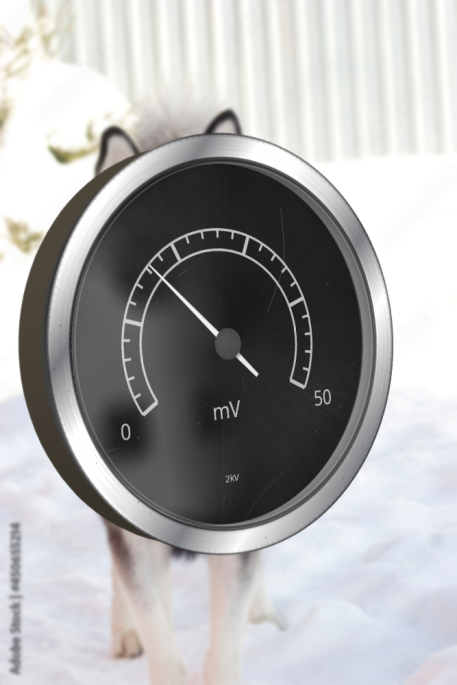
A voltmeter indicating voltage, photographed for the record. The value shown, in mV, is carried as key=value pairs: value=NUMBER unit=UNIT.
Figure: value=16 unit=mV
